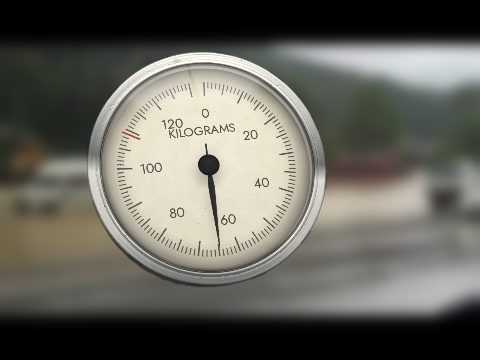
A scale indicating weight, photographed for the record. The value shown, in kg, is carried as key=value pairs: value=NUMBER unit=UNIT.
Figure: value=65 unit=kg
